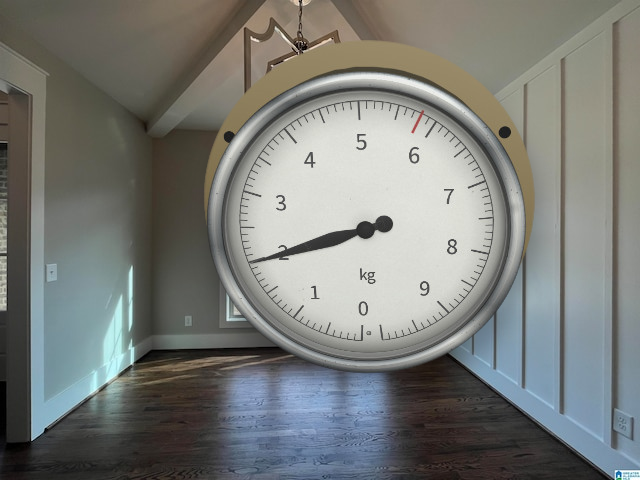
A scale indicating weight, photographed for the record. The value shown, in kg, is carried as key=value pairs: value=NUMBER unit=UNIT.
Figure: value=2 unit=kg
